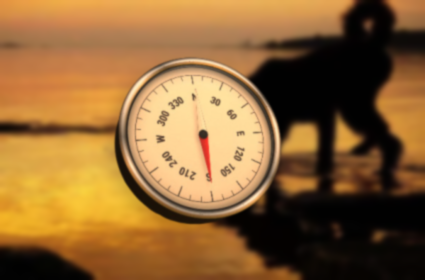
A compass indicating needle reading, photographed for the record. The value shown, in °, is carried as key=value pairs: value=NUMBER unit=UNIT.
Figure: value=180 unit=°
